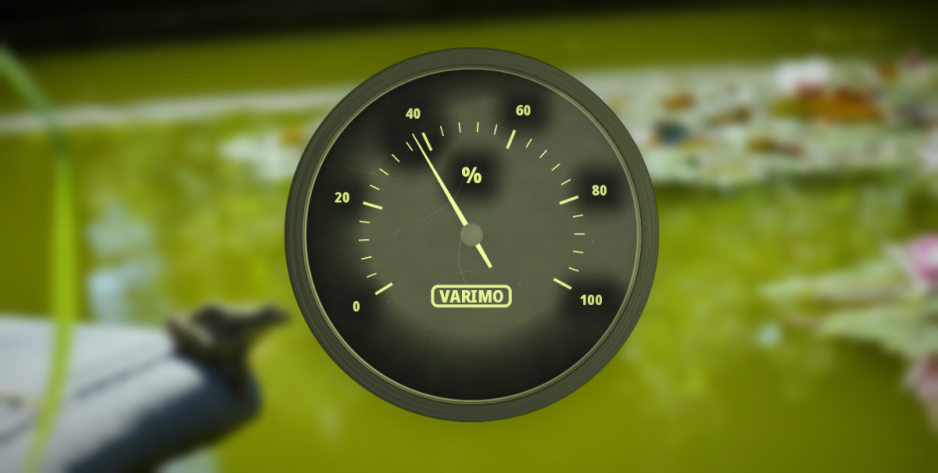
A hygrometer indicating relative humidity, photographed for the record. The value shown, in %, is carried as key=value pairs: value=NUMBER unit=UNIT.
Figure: value=38 unit=%
